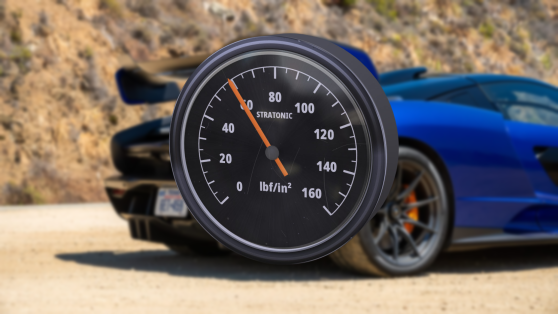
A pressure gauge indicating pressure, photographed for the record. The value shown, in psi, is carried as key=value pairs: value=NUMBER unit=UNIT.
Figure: value=60 unit=psi
